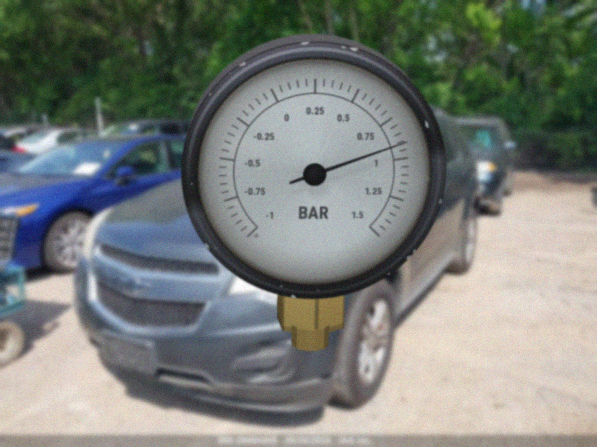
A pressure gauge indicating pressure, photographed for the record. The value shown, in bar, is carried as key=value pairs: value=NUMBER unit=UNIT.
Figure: value=0.9 unit=bar
